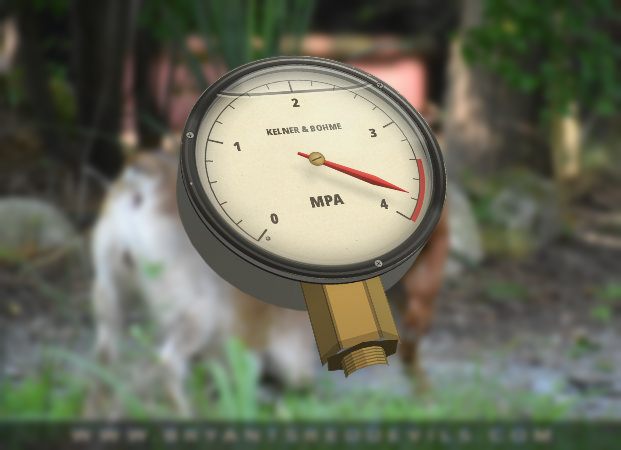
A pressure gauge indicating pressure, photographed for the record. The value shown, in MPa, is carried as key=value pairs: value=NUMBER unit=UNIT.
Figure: value=3.8 unit=MPa
